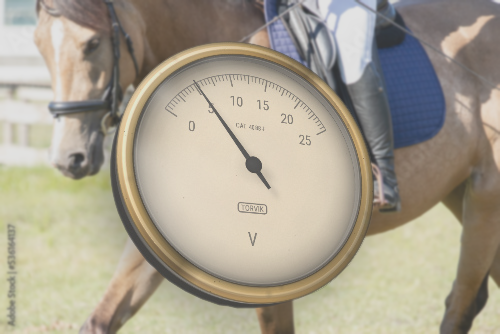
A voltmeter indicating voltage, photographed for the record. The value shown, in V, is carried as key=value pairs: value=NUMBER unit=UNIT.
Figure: value=5 unit=V
